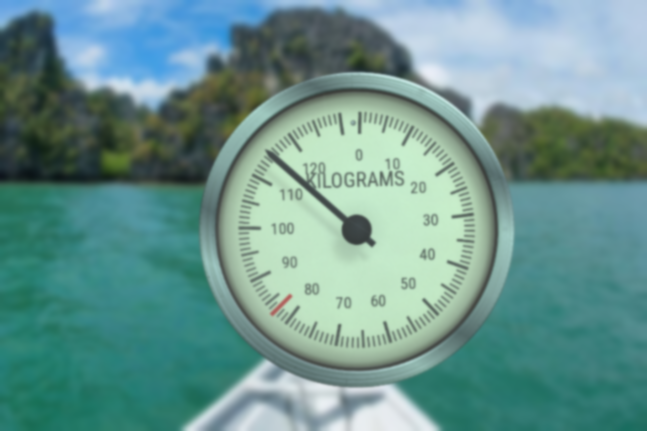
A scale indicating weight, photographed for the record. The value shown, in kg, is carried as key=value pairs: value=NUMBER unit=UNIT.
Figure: value=115 unit=kg
